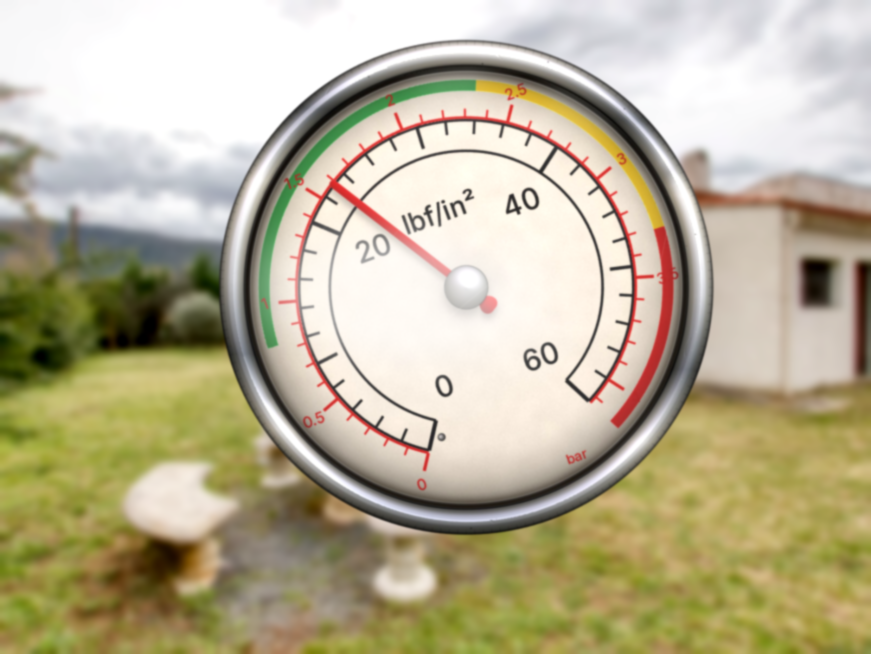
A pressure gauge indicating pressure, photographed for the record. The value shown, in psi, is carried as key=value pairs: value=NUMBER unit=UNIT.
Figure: value=23 unit=psi
